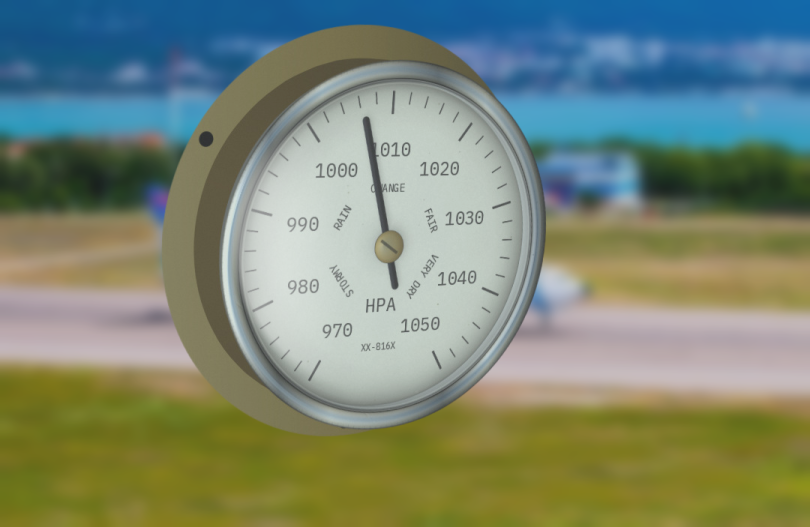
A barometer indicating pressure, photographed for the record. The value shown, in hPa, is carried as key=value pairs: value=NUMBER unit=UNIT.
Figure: value=1006 unit=hPa
